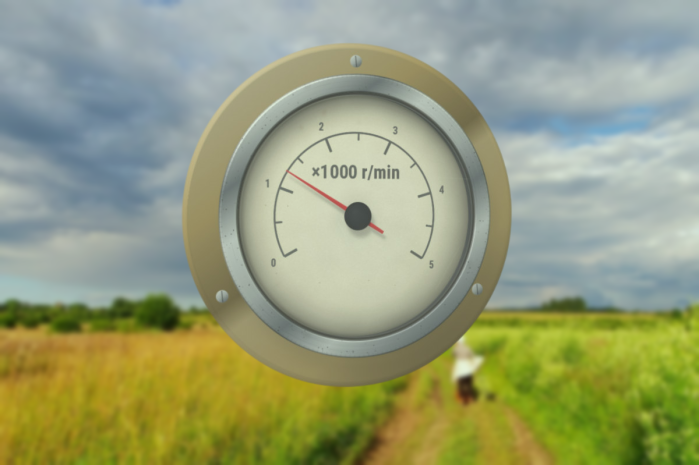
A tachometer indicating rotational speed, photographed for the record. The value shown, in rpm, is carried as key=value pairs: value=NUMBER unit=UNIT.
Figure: value=1250 unit=rpm
